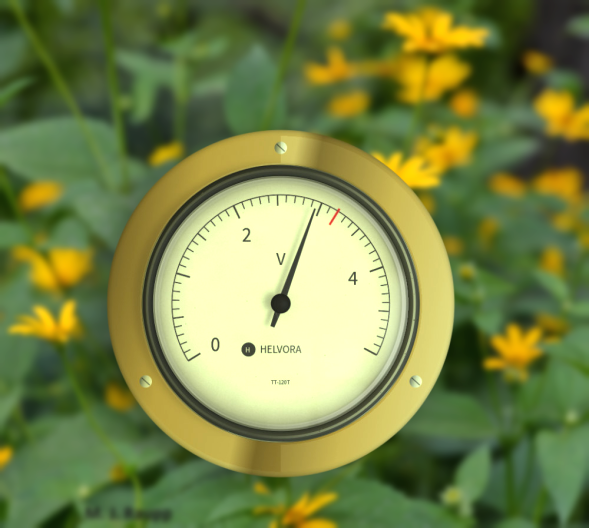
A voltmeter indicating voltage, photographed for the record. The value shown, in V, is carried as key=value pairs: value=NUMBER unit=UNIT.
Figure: value=2.95 unit=V
